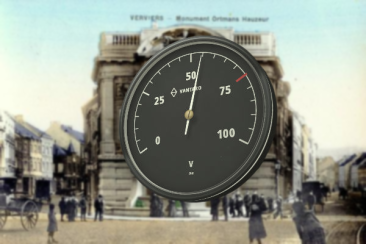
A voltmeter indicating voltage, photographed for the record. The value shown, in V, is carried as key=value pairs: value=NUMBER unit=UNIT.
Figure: value=55 unit=V
